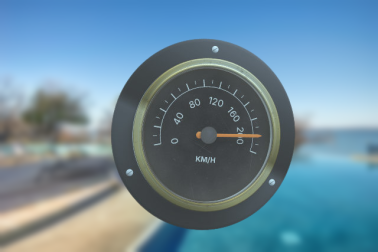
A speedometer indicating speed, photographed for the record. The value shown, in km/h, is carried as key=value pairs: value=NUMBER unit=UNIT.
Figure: value=200 unit=km/h
